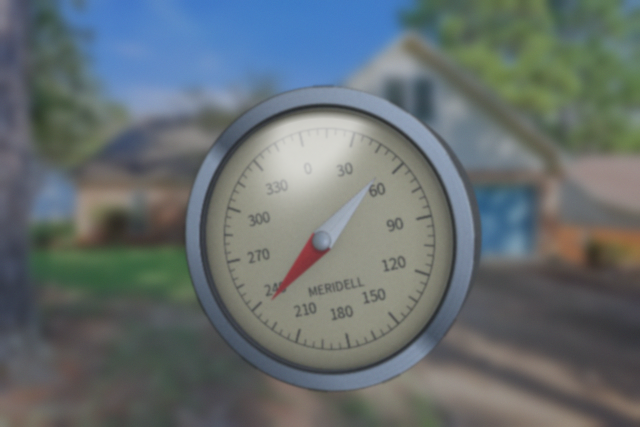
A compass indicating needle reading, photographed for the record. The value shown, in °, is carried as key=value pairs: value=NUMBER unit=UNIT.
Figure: value=235 unit=°
